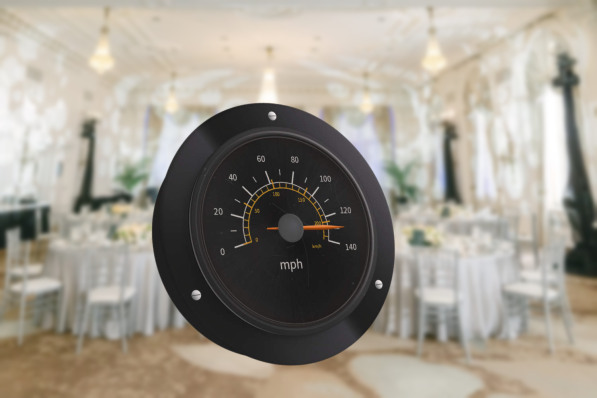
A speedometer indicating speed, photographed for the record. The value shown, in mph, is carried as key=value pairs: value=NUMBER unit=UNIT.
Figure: value=130 unit=mph
